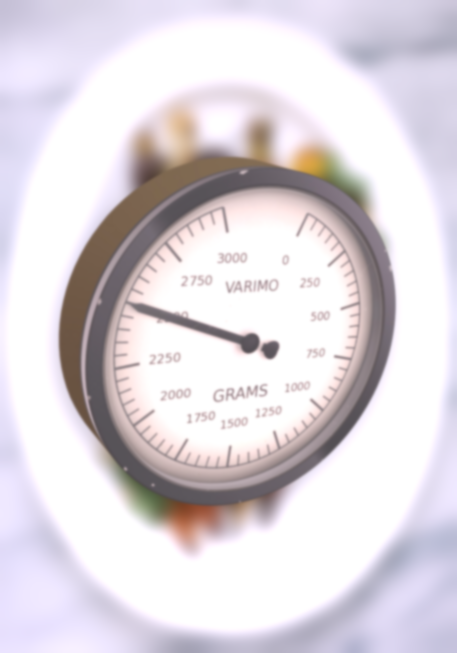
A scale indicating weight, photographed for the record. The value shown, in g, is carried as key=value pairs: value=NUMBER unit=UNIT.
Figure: value=2500 unit=g
